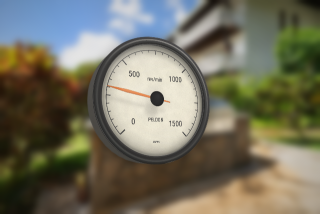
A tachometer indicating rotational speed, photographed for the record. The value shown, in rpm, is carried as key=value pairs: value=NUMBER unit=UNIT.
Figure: value=300 unit=rpm
